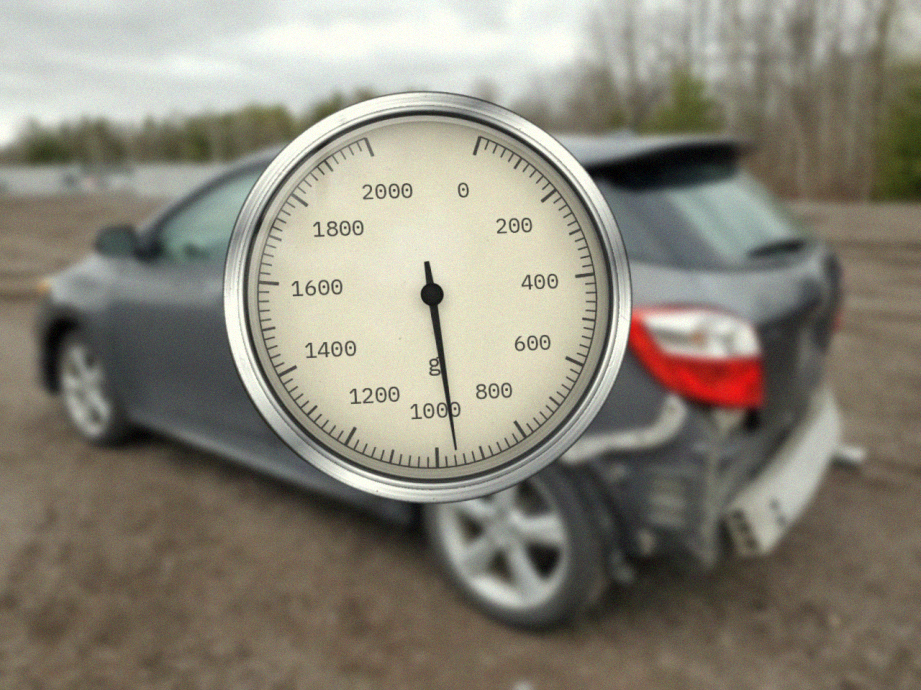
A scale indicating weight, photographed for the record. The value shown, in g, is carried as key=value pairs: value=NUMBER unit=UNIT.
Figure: value=960 unit=g
